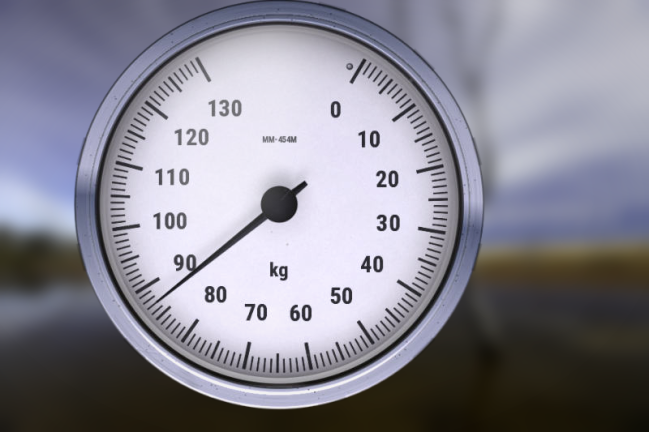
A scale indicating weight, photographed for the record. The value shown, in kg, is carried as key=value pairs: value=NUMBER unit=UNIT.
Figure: value=87 unit=kg
